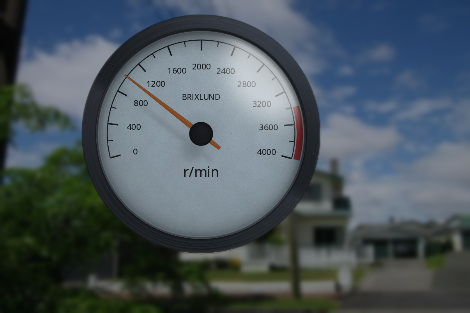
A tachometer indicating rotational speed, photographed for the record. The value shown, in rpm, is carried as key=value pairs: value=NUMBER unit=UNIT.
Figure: value=1000 unit=rpm
